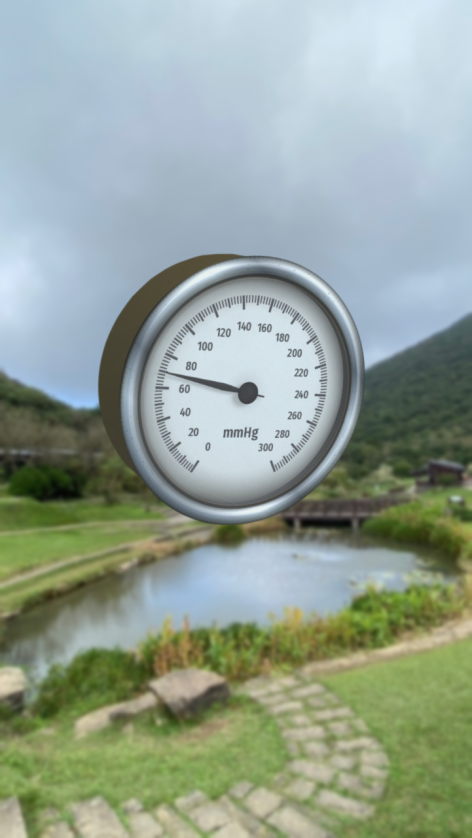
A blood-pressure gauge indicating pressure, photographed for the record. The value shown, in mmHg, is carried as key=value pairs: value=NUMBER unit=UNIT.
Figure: value=70 unit=mmHg
